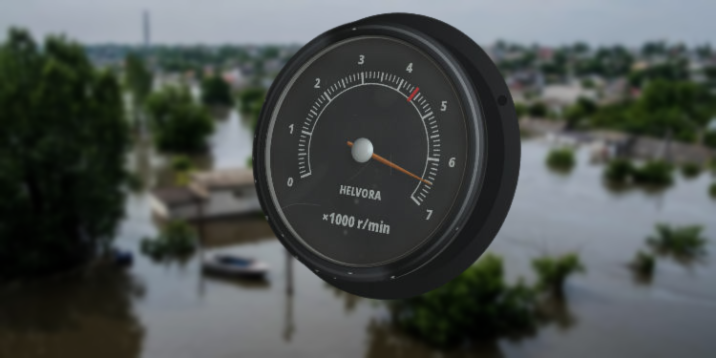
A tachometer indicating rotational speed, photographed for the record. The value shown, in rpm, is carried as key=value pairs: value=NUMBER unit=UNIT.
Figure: value=6500 unit=rpm
